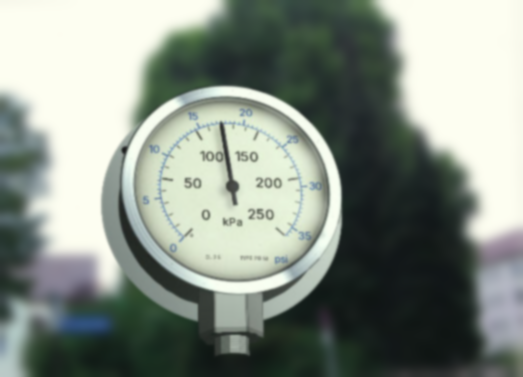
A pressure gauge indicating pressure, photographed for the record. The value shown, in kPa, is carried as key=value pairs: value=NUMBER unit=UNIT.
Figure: value=120 unit=kPa
